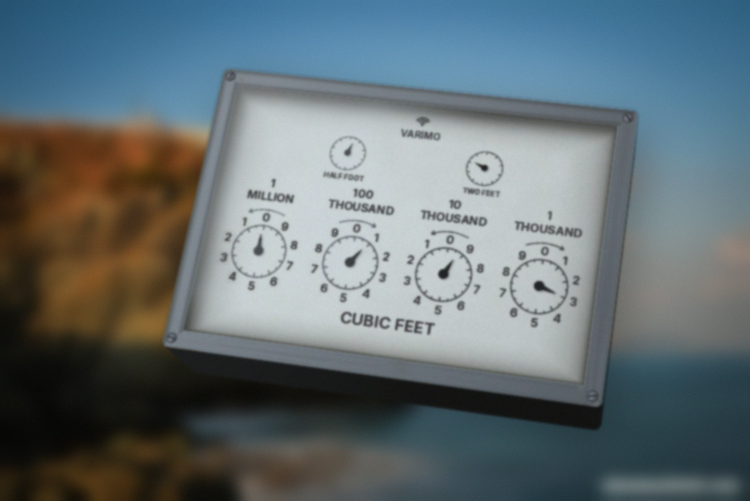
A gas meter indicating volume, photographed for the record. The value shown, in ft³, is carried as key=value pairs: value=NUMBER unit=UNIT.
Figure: value=9300 unit=ft³
